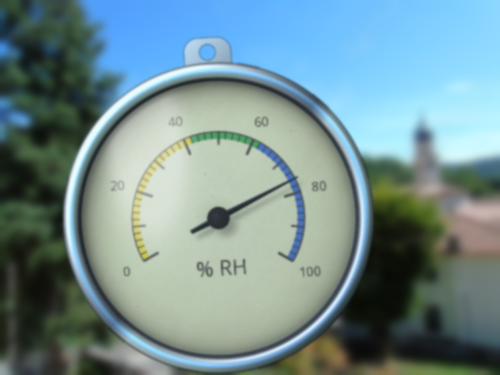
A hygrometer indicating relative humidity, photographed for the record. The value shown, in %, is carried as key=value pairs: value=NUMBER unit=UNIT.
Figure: value=76 unit=%
